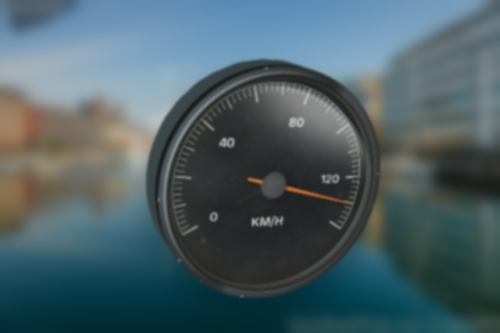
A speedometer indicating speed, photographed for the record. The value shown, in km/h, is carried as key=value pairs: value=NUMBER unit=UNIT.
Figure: value=130 unit=km/h
